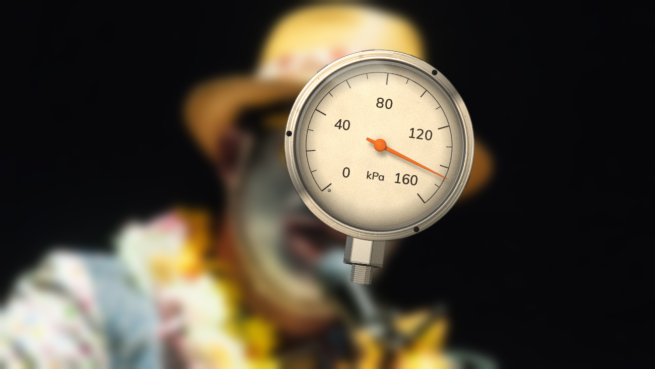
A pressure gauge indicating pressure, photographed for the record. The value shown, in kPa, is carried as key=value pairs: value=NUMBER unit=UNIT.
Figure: value=145 unit=kPa
